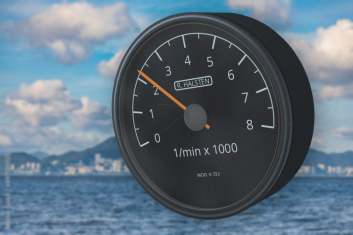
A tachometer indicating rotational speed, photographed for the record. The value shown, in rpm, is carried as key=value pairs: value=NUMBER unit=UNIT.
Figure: value=2250 unit=rpm
